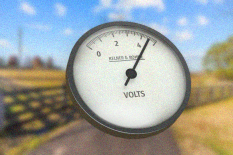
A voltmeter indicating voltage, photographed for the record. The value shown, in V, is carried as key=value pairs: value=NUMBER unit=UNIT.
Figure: value=4.5 unit=V
